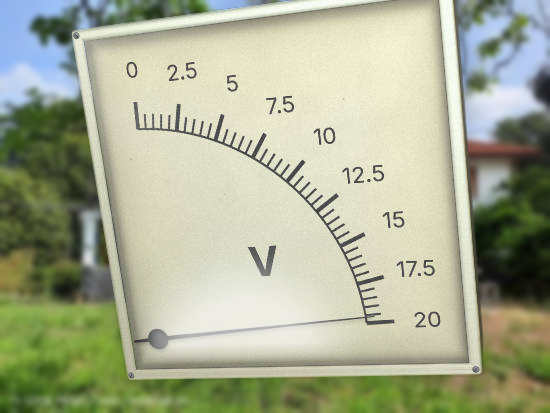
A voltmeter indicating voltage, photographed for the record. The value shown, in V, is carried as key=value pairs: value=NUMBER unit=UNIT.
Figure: value=19.5 unit=V
